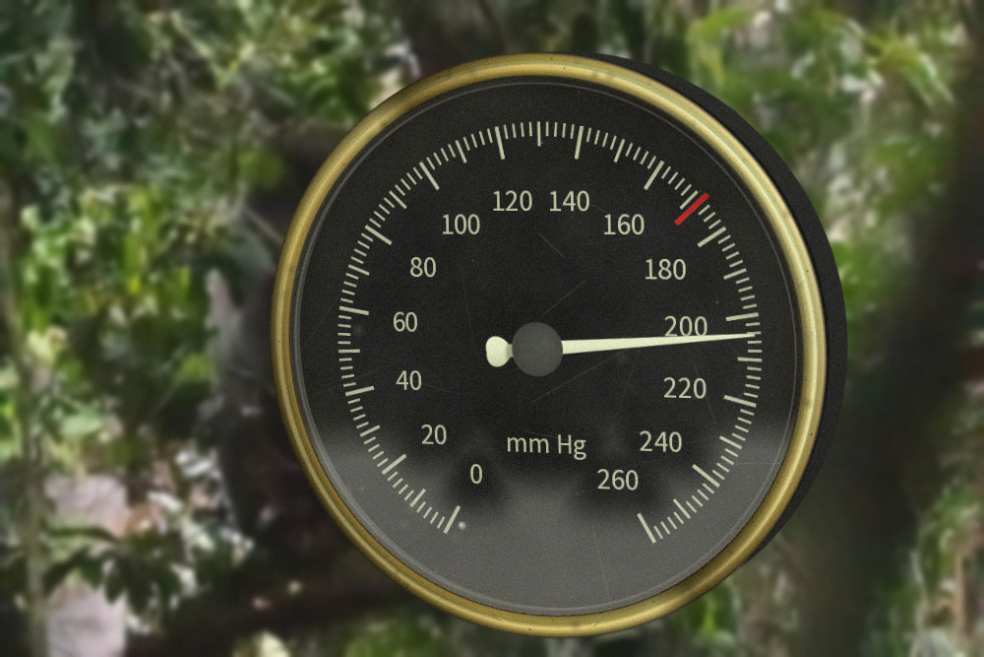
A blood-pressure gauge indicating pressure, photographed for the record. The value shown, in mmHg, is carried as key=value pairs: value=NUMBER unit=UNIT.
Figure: value=204 unit=mmHg
